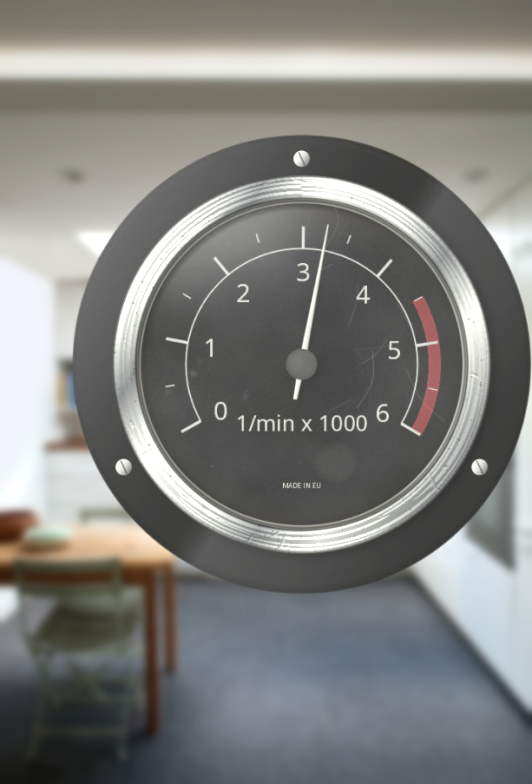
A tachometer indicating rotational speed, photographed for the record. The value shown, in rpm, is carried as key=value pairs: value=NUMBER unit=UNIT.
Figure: value=3250 unit=rpm
